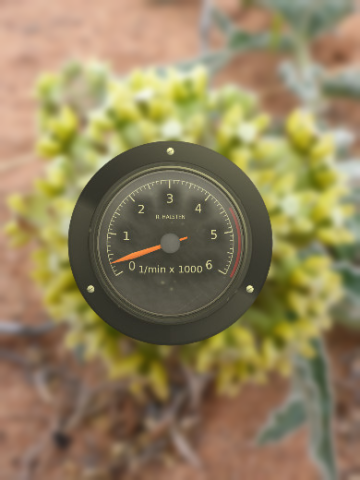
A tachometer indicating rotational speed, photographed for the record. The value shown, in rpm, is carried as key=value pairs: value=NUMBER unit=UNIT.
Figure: value=300 unit=rpm
